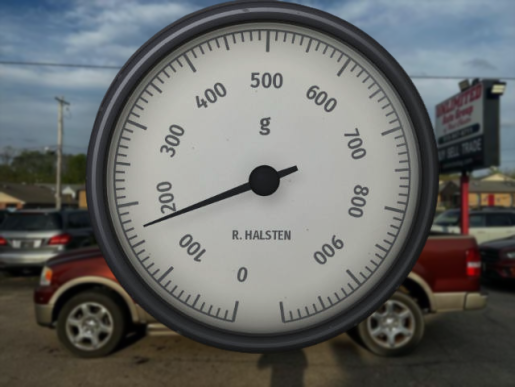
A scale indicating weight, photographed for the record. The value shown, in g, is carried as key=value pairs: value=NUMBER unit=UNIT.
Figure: value=170 unit=g
